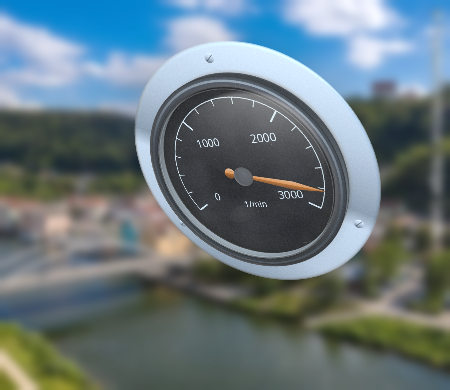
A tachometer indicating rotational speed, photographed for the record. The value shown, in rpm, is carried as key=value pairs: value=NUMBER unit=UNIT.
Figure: value=2800 unit=rpm
